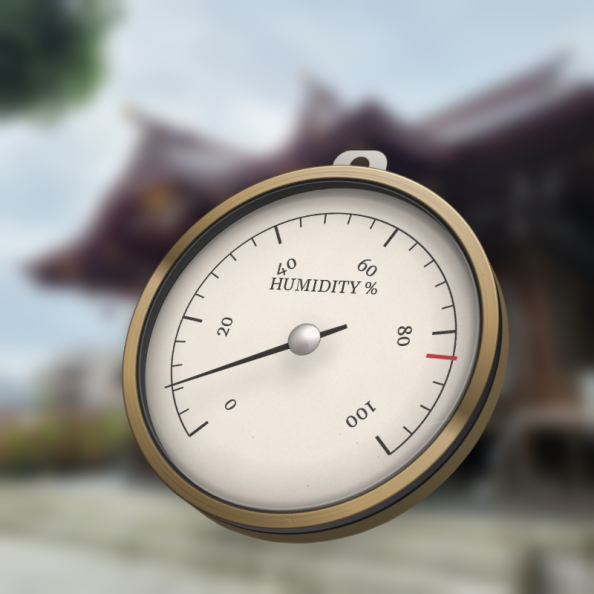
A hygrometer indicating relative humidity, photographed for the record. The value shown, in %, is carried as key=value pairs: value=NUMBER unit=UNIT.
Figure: value=8 unit=%
